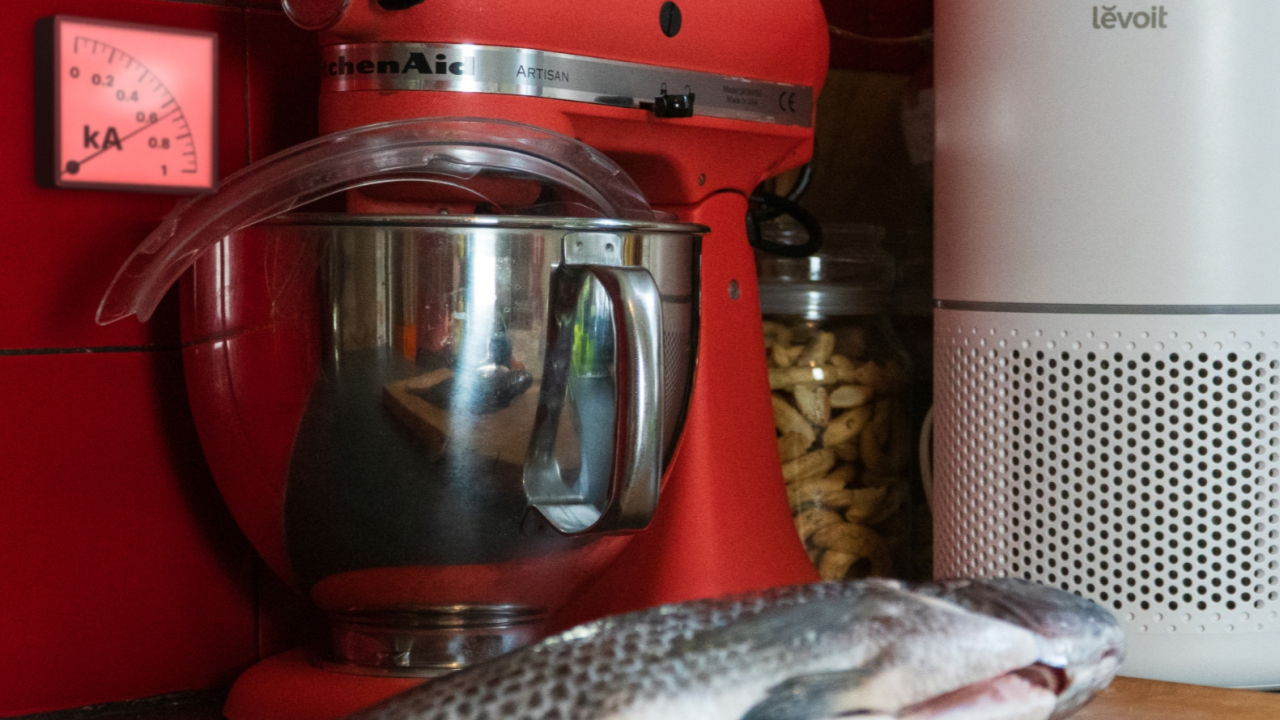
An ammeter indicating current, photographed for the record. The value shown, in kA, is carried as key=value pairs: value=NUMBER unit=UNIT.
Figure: value=0.65 unit=kA
